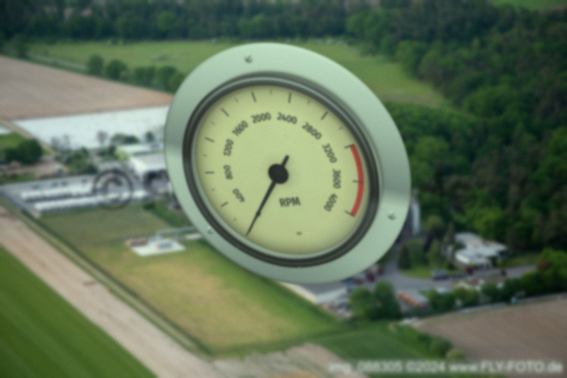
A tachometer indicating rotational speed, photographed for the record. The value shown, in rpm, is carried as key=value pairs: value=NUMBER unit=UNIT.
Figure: value=0 unit=rpm
